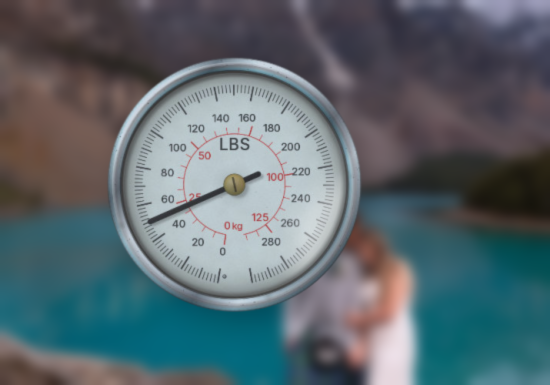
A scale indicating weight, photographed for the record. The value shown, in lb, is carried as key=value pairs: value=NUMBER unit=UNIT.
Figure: value=50 unit=lb
